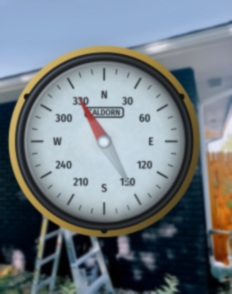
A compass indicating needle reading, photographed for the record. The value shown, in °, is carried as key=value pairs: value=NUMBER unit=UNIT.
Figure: value=330 unit=°
